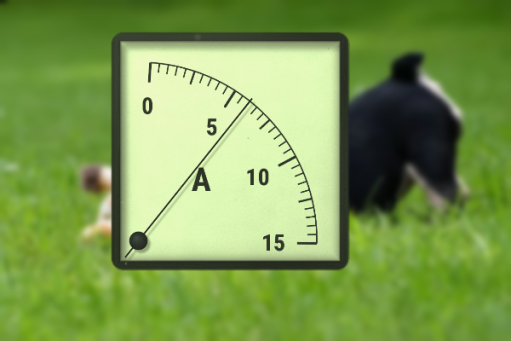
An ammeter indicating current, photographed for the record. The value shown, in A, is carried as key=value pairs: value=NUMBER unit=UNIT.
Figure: value=6 unit=A
